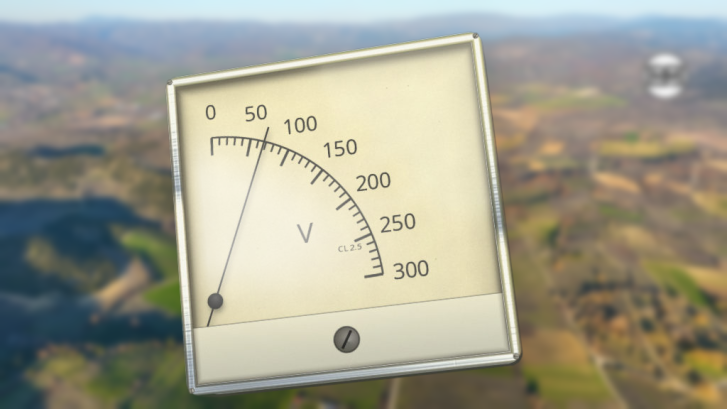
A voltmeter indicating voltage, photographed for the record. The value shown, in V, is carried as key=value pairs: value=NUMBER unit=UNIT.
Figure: value=70 unit=V
